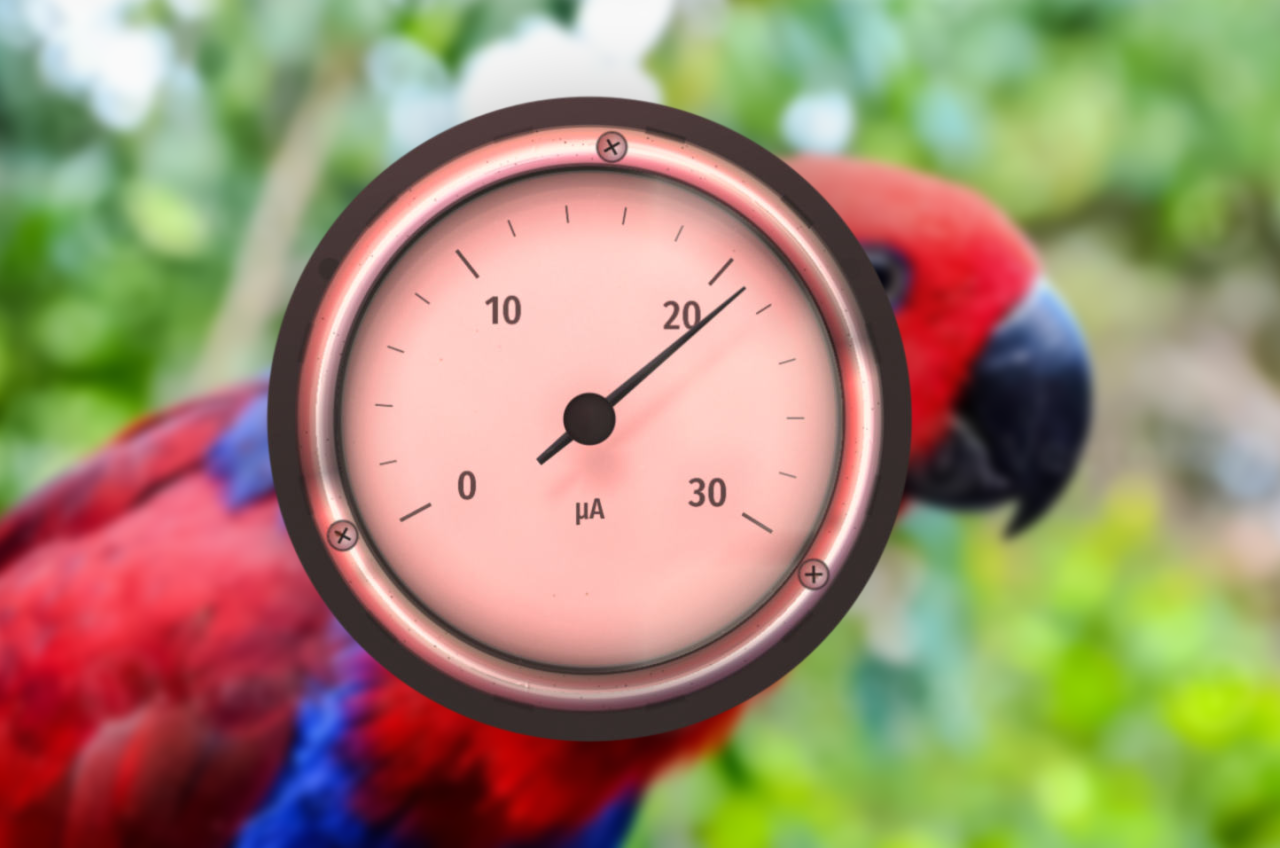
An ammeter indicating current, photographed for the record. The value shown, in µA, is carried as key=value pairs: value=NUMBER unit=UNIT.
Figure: value=21 unit=µA
